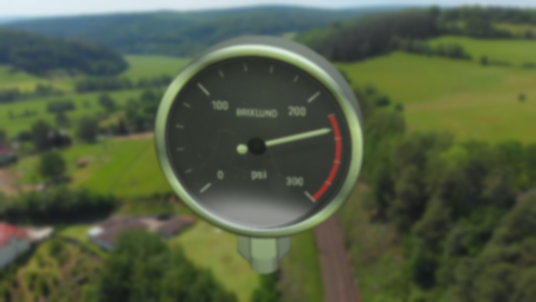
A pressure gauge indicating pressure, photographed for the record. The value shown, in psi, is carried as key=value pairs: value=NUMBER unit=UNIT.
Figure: value=230 unit=psi
